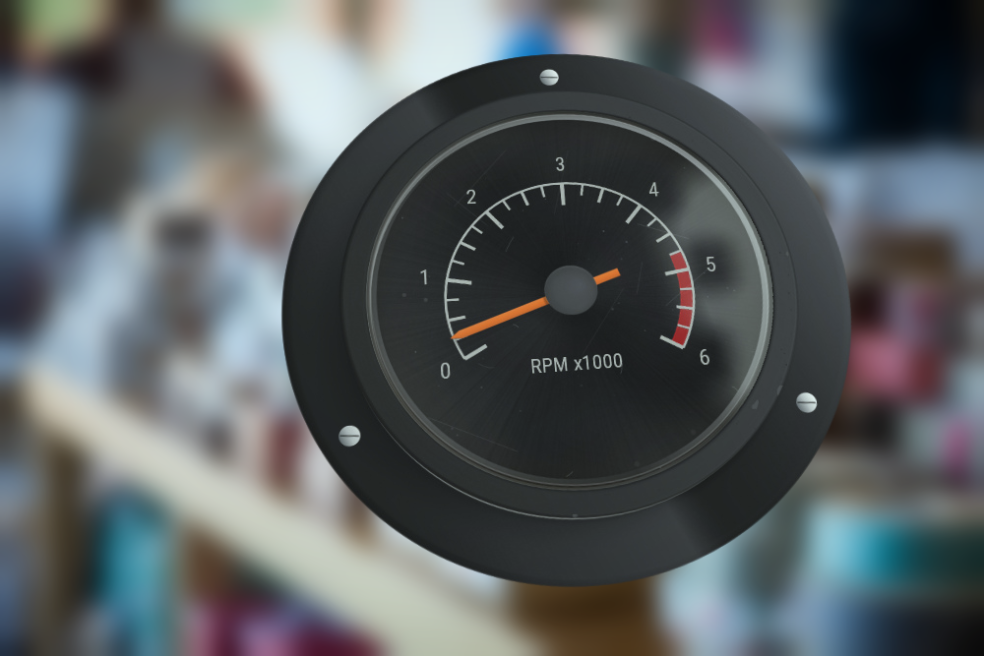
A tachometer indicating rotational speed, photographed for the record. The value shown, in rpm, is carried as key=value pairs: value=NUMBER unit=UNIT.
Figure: value=250 unit=rpm
